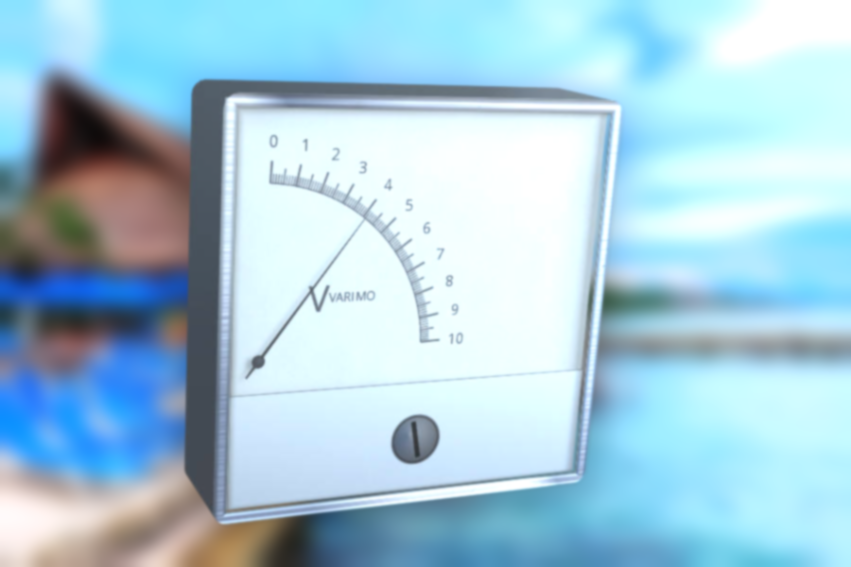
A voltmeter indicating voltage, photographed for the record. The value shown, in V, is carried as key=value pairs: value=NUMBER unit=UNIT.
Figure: value=4 unit=V
